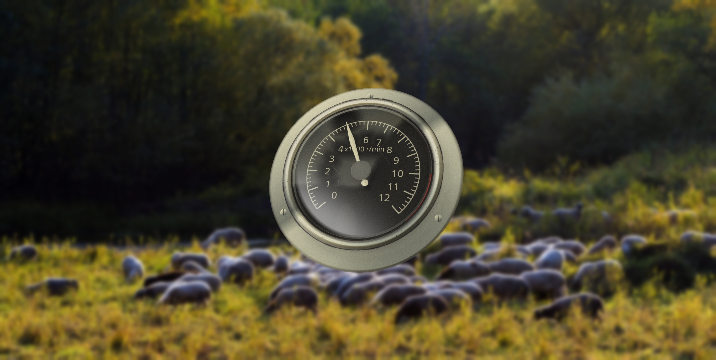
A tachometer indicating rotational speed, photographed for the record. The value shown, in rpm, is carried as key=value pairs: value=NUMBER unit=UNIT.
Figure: value=5000 unit=rpm
